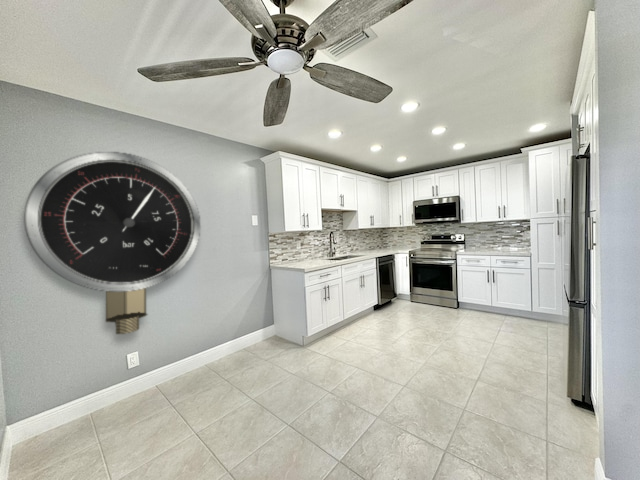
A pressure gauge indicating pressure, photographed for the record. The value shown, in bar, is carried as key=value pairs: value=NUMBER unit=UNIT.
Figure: value=6 unit=bar
